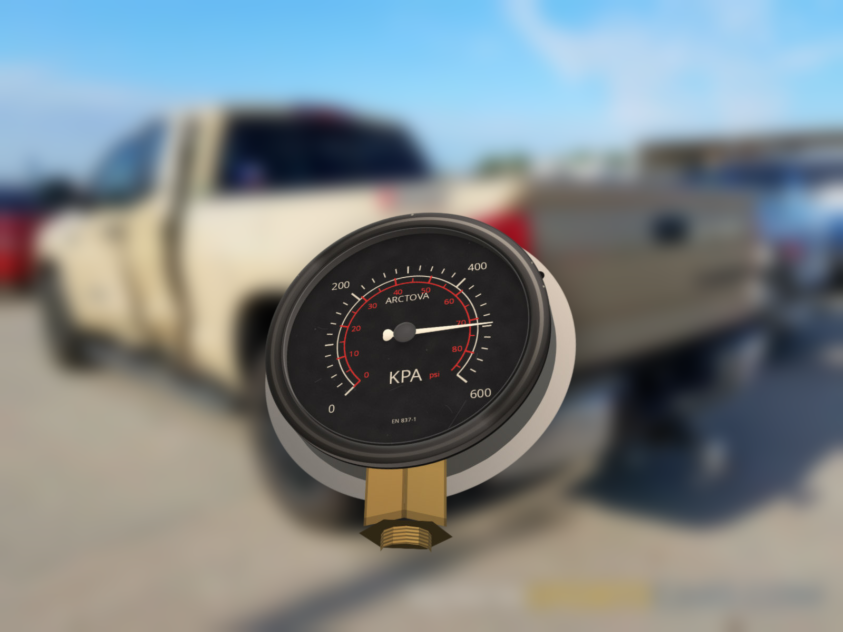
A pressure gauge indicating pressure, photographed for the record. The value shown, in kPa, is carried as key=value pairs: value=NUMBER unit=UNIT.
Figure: value=500 unit=kPa
